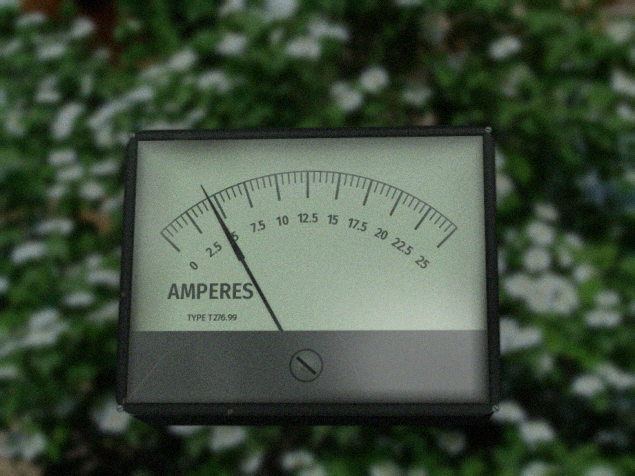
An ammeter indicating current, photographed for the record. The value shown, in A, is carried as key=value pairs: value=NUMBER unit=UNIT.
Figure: value=4.5 unit=A
